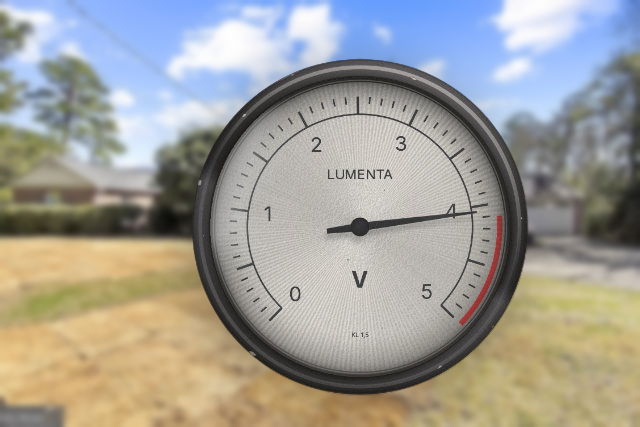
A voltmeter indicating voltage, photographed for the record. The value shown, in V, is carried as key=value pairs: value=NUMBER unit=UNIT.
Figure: value=4.05 unit=V
